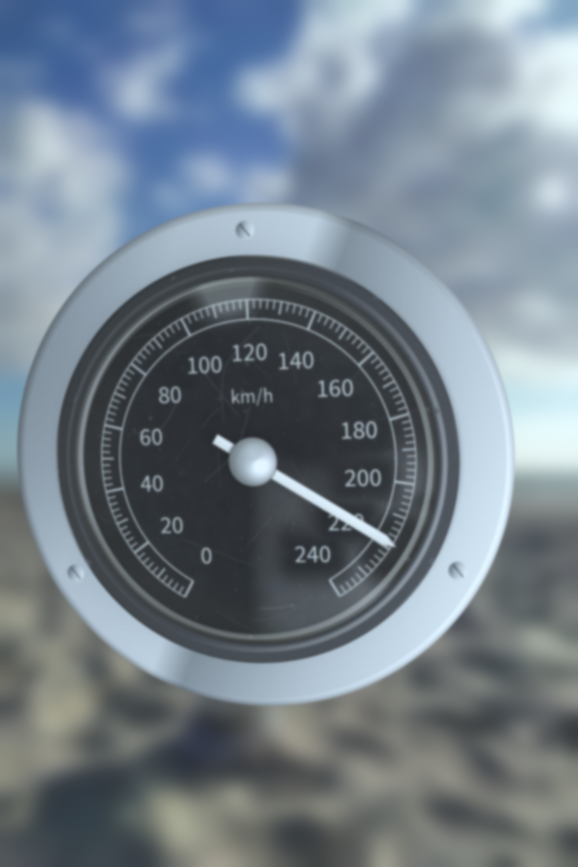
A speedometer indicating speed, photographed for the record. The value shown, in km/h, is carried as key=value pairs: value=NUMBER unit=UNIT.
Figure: value=218 unit=km/h
